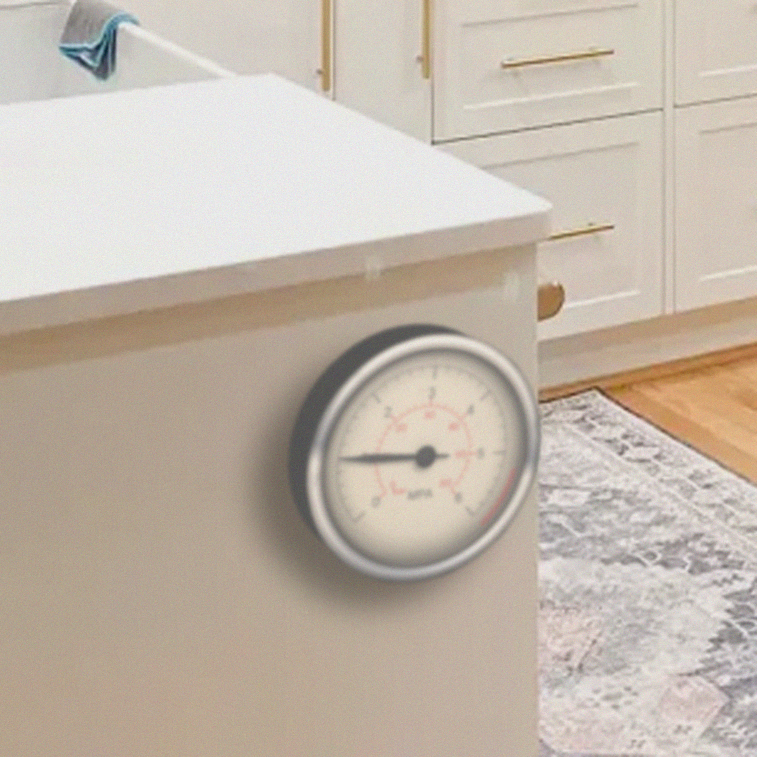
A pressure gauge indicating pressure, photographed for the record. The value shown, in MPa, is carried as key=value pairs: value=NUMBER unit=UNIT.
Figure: value=1 unit=MPa
